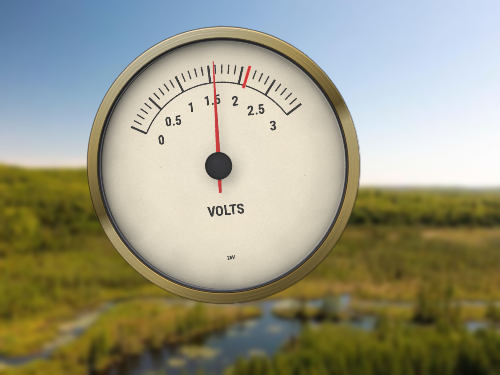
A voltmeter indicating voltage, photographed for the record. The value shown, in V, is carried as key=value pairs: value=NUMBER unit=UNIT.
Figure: value=1.6 unit=V
